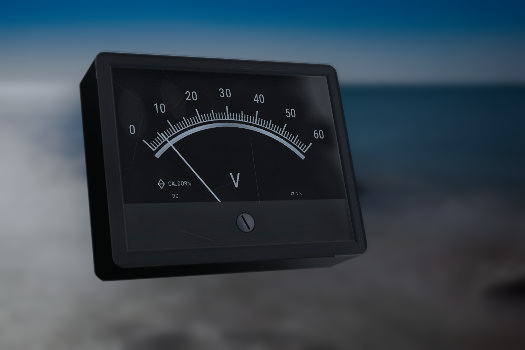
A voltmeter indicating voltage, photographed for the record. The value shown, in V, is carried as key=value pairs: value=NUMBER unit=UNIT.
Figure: value=5 unit=V
